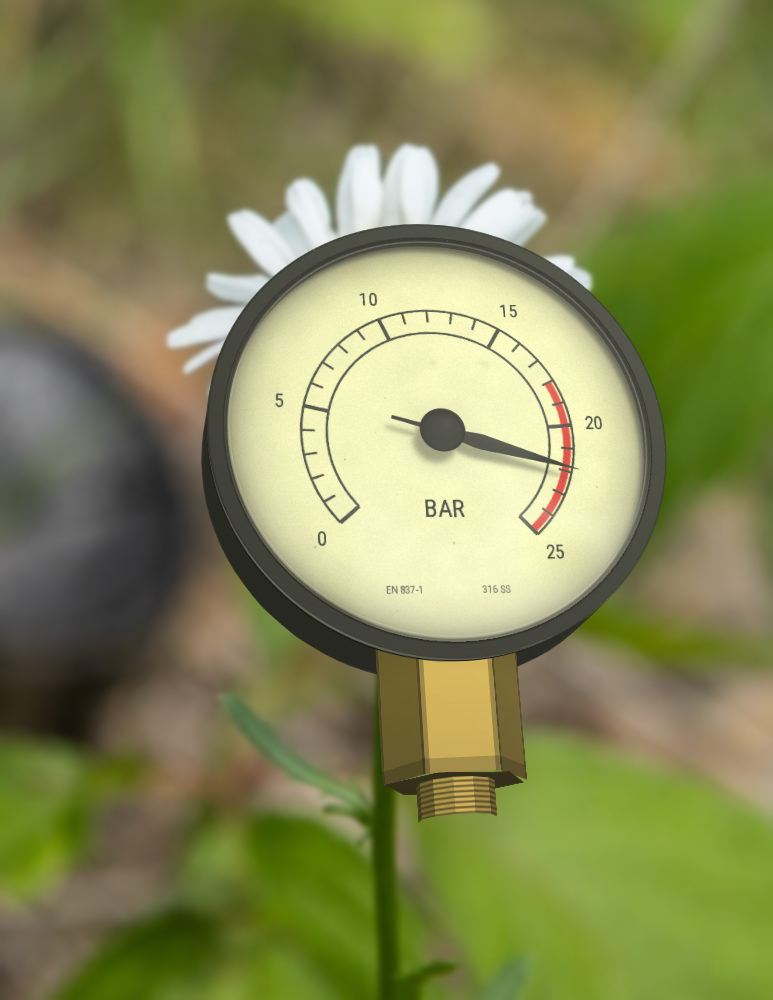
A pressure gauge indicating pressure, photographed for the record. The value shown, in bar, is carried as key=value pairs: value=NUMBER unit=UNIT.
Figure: value=22 unit=bar
